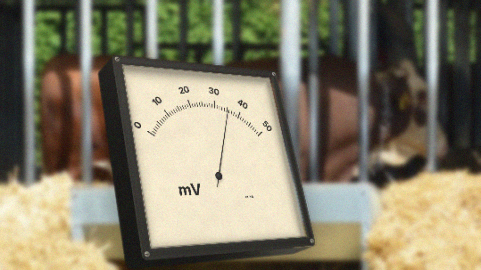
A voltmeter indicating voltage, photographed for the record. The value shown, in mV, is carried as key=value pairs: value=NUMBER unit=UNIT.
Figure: value=35 unit=mV
